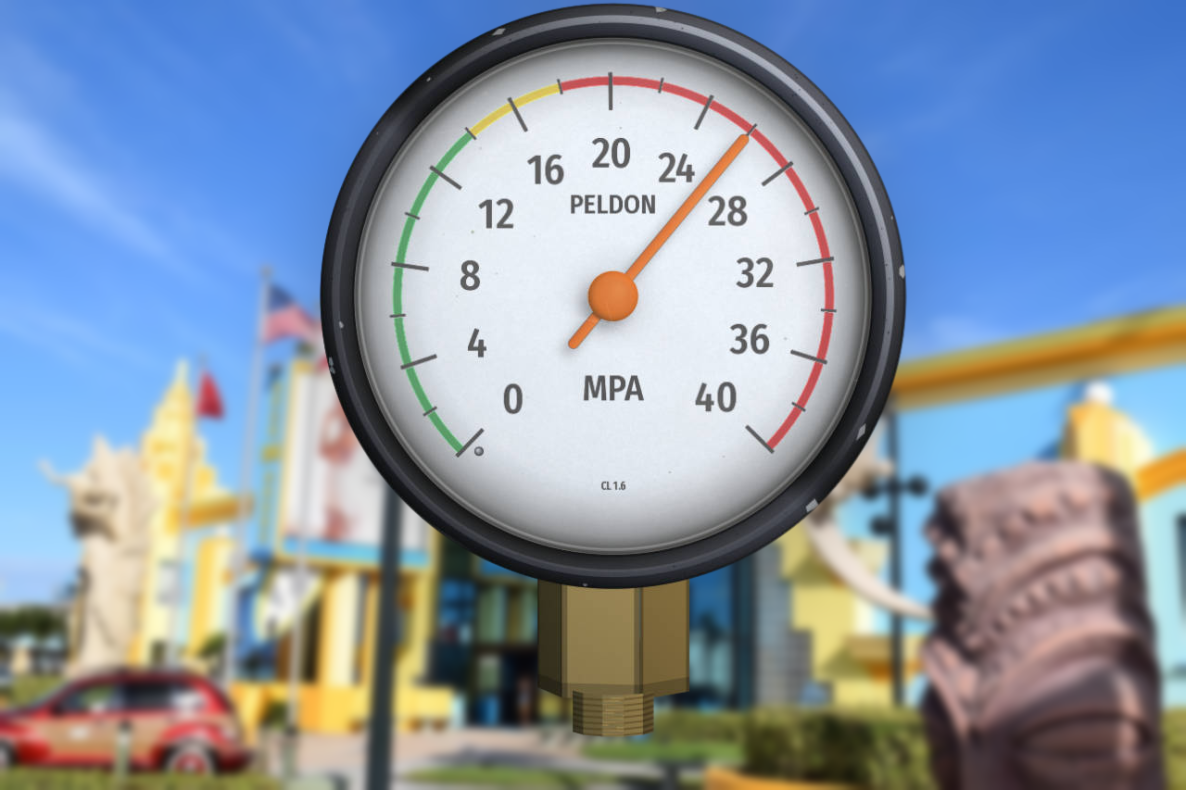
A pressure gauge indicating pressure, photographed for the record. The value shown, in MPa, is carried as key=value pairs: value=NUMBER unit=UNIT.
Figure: value=26 unit=MPa
